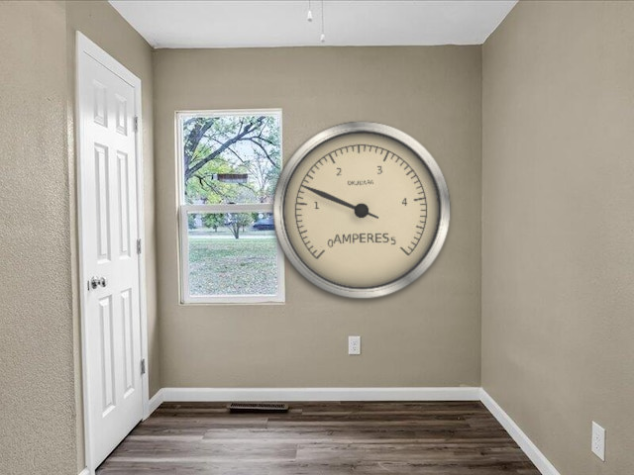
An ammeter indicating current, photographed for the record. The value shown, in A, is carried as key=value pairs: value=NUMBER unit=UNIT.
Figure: value=1.3 unit=A
